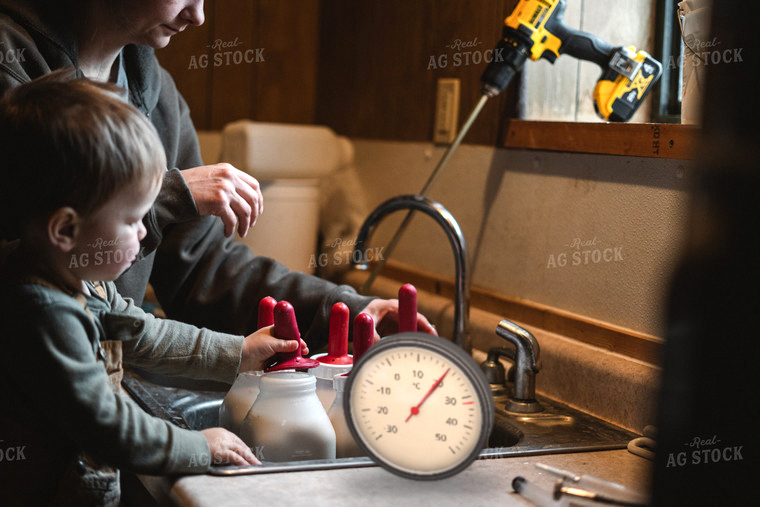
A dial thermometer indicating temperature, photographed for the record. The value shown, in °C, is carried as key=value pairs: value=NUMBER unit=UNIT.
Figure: value=20 unit=°C
